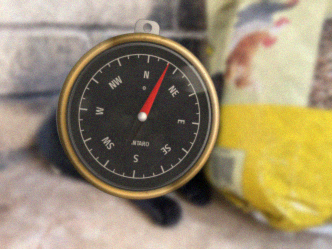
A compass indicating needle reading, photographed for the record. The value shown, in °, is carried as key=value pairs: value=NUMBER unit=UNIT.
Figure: value=20 unit=°
